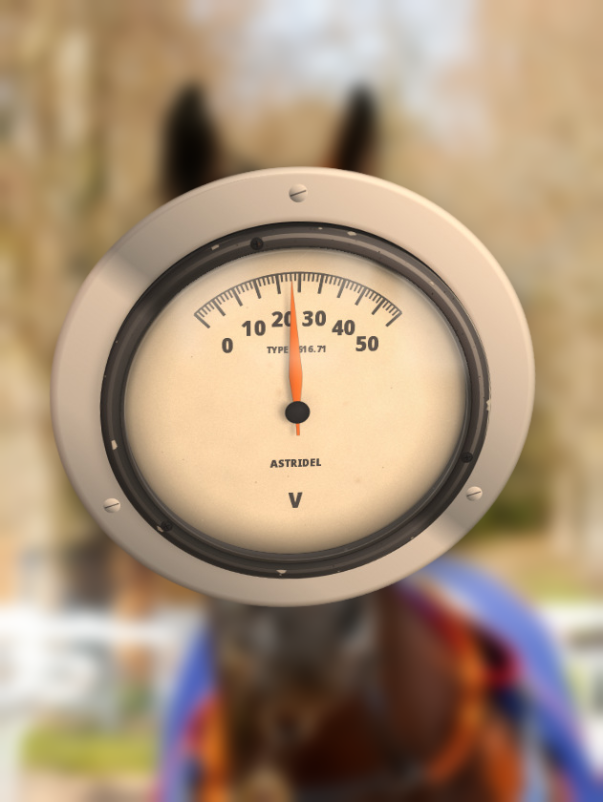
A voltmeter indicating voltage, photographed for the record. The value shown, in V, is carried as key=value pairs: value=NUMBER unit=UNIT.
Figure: value=23 unit=V
